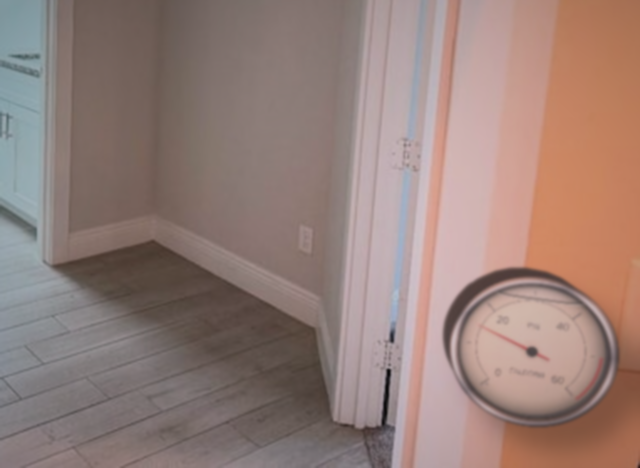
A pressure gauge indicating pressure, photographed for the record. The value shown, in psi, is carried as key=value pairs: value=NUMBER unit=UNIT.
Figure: value=15 unit=psi
